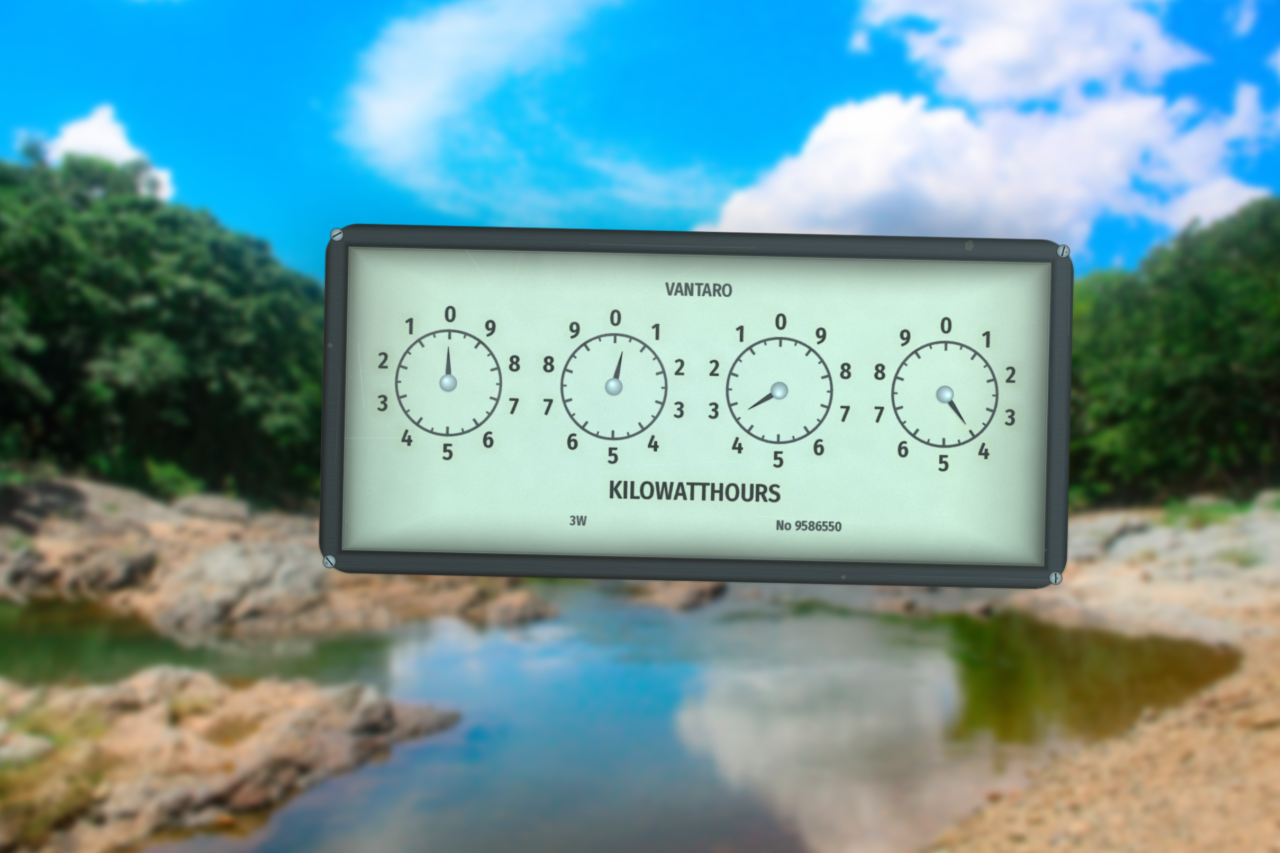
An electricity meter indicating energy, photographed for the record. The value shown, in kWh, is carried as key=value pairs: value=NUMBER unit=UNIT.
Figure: value=34 unit=kWh
